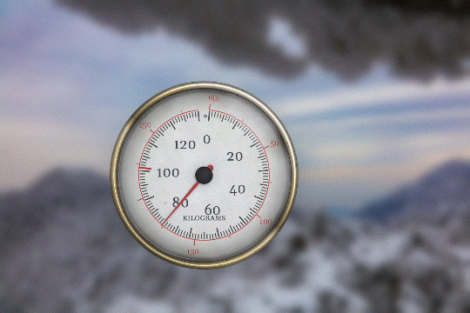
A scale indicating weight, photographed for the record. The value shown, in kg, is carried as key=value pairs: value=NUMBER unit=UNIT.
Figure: value=80 unit=kg
